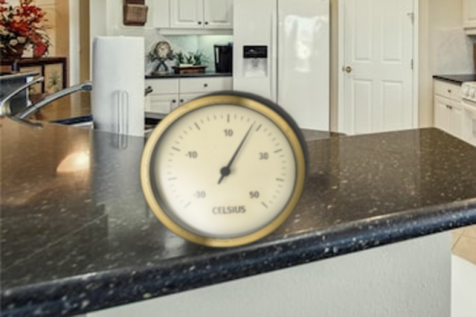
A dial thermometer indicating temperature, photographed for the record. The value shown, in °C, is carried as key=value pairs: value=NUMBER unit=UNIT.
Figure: value=18 unit=°C
